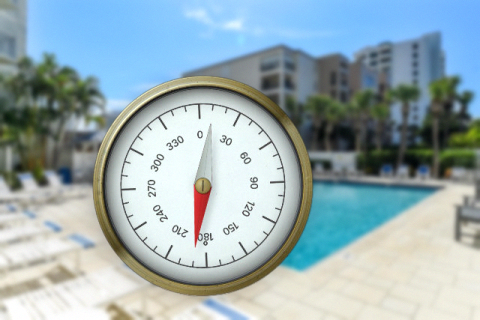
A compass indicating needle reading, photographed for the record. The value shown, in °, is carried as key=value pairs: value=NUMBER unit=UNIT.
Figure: value=190 unit=°
